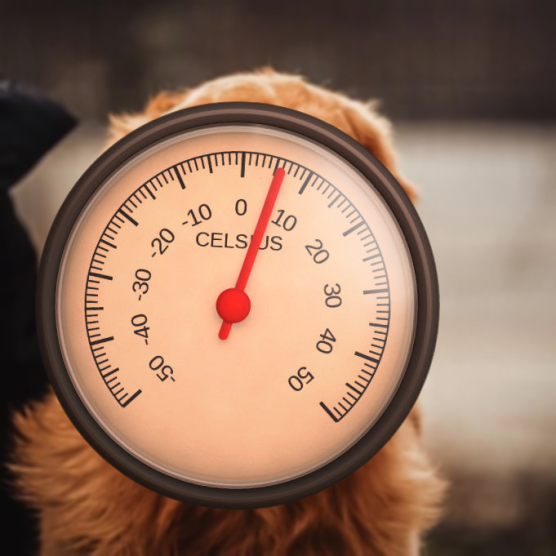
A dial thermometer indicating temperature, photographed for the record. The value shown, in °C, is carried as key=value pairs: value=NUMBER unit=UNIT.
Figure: value=6 unit=°C
